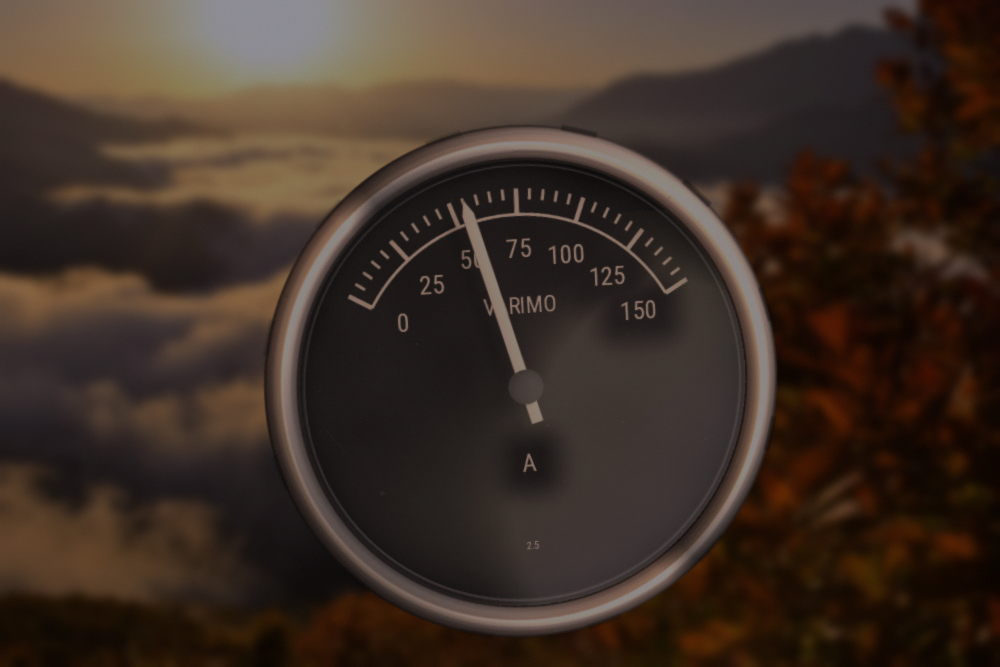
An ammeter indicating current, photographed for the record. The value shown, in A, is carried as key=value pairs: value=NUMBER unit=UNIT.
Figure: value=55 unit=A
